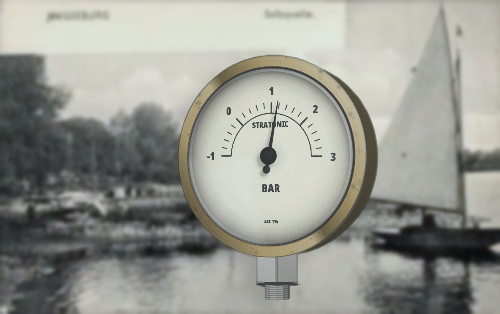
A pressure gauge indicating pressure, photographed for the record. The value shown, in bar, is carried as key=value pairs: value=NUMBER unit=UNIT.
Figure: value=1.2 unit=bar
